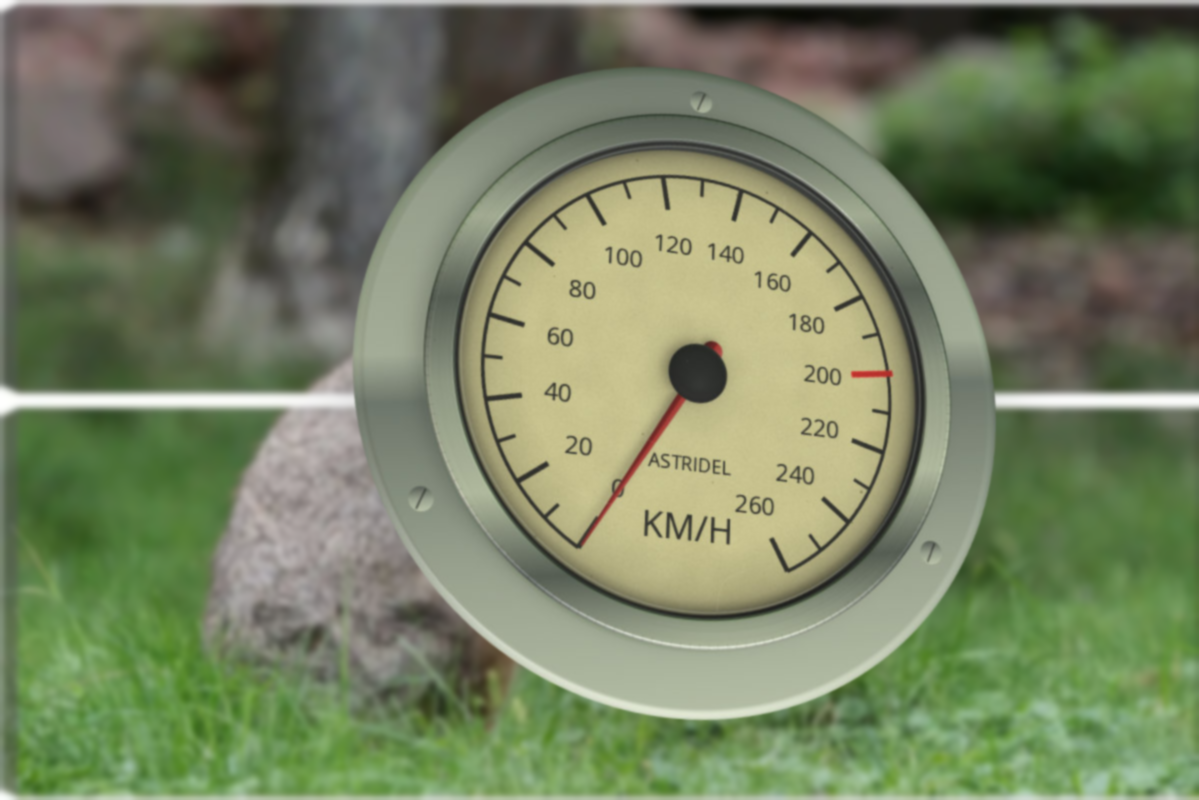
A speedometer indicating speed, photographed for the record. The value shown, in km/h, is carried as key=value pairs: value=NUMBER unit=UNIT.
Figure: value=0 unit=km/h
